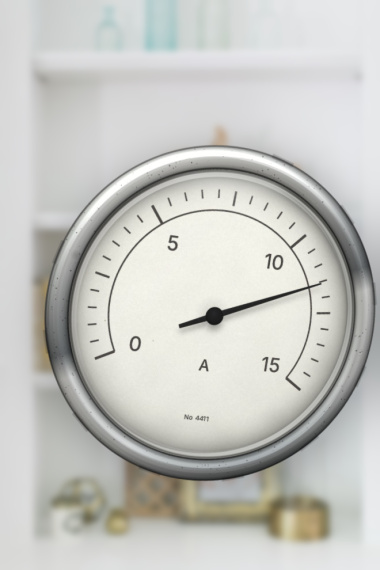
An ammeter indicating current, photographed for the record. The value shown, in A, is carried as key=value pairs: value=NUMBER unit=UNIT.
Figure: value=11.5 unit=A
